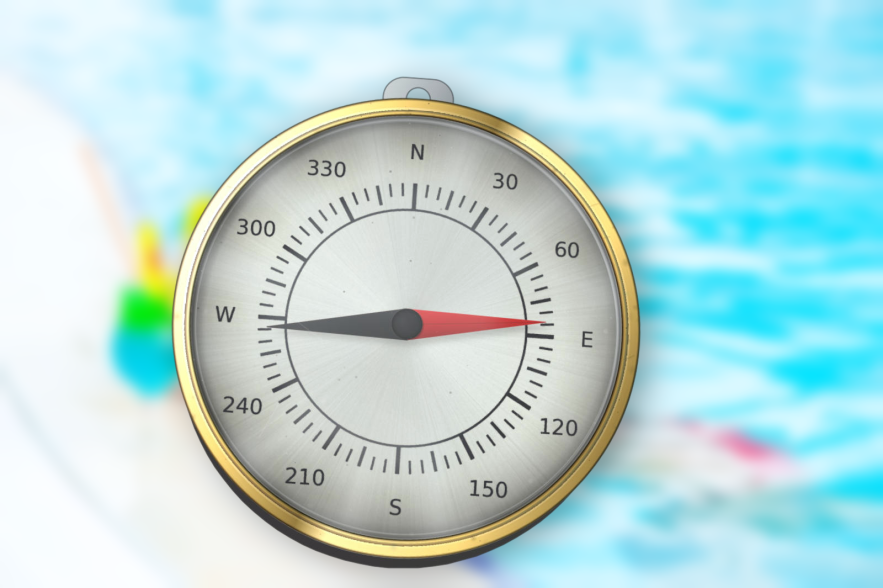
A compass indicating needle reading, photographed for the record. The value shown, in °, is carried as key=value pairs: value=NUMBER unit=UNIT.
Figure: value=85 unit=°
